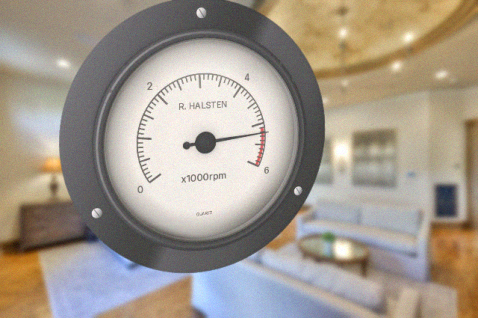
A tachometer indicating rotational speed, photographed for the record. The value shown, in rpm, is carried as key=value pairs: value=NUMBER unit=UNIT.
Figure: value=5200 unit=rpm
